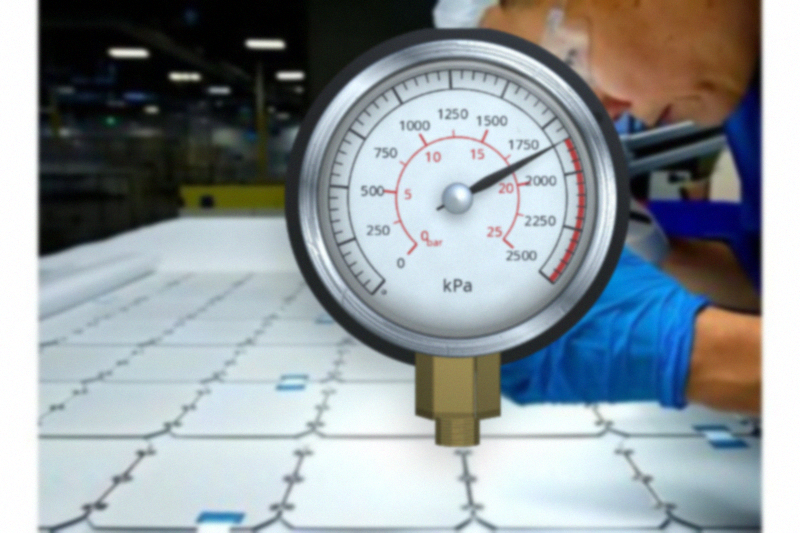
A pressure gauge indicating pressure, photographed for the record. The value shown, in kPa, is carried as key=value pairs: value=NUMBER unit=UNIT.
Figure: value=1850 unit=kPa
